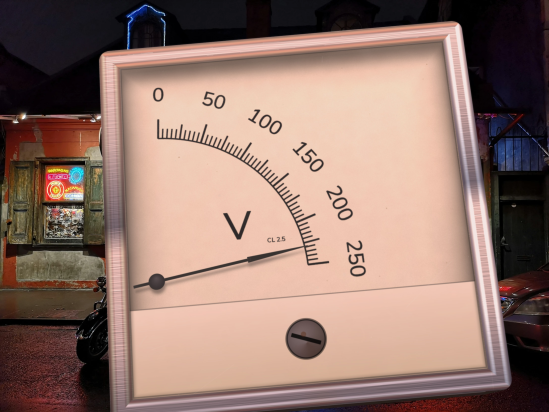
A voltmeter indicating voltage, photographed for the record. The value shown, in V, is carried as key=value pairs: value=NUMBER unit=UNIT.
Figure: value=230 unit=V
